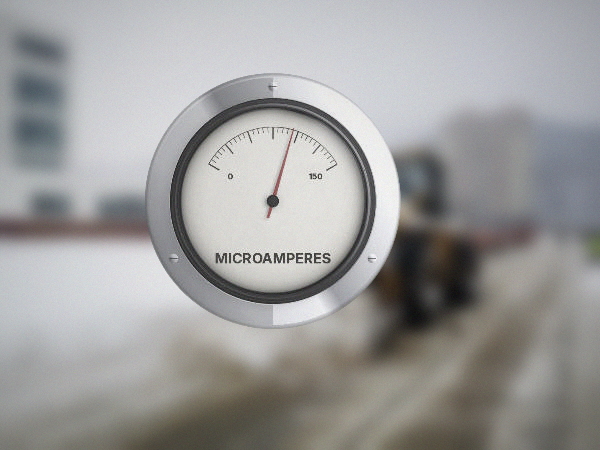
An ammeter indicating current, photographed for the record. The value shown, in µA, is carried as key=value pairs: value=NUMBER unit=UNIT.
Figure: value=95 unit=µA
